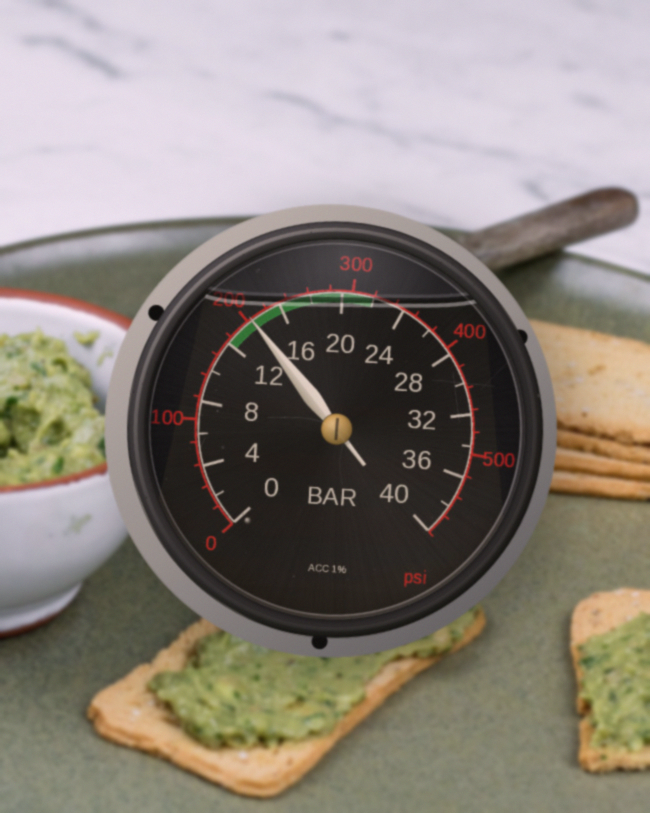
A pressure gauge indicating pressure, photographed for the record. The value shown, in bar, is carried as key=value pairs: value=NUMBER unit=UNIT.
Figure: value=14 unit=bar
